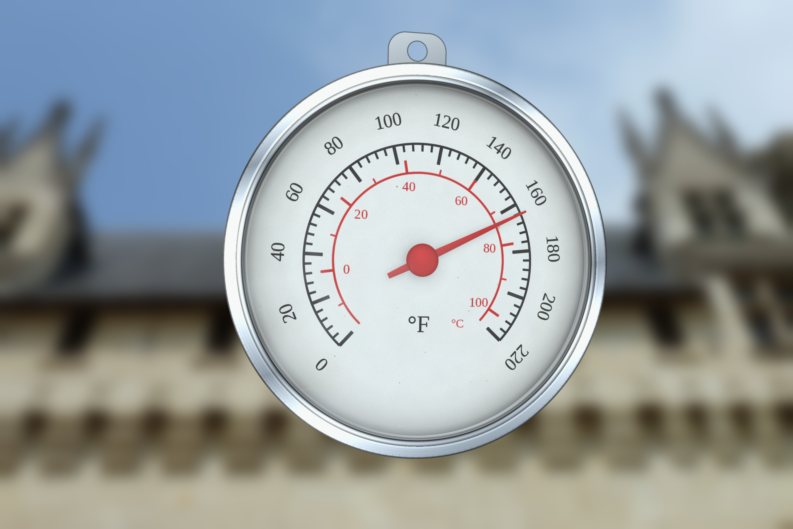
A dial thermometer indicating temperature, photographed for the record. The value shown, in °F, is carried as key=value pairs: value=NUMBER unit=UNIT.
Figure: value=164 unit=°F
